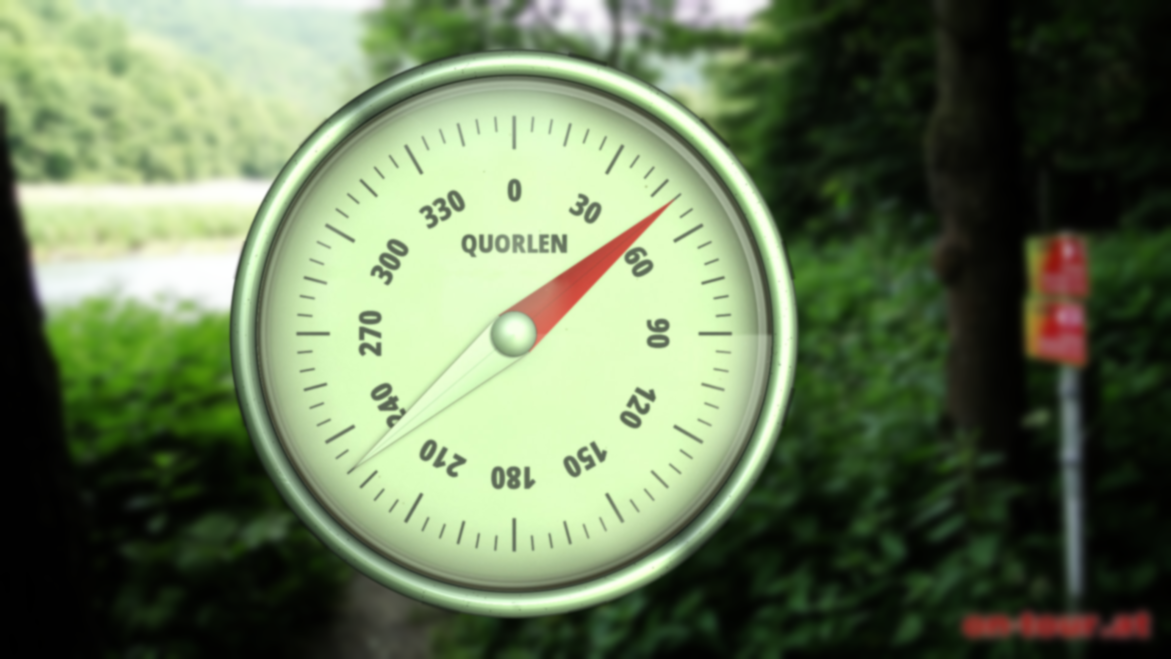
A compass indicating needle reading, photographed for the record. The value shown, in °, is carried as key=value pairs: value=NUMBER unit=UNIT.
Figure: value=50 unit=°
